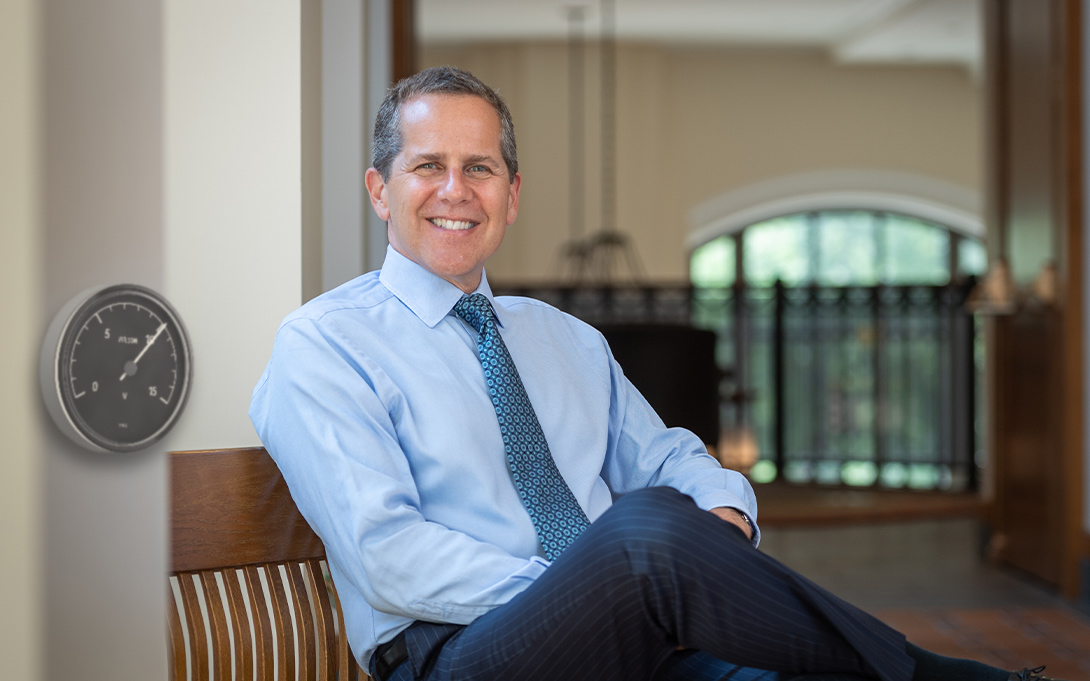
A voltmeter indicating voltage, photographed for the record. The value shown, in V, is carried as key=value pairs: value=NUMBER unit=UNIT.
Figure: value=10 unit=V
